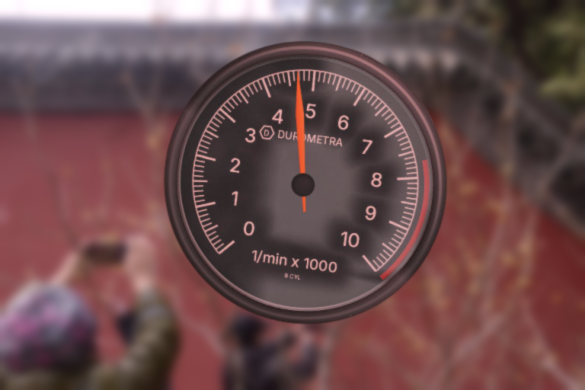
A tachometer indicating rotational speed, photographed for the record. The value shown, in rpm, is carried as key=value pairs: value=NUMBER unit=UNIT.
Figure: value=4700 unit=rpm
